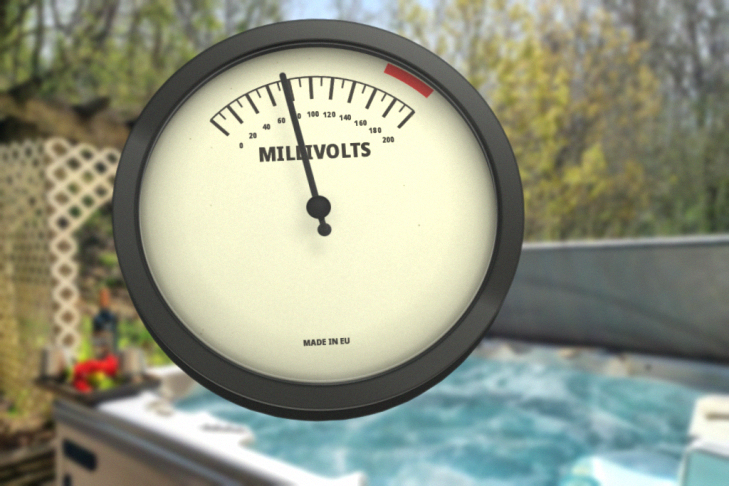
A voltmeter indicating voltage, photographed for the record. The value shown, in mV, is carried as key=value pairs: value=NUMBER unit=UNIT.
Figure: value=75 unit=mV
